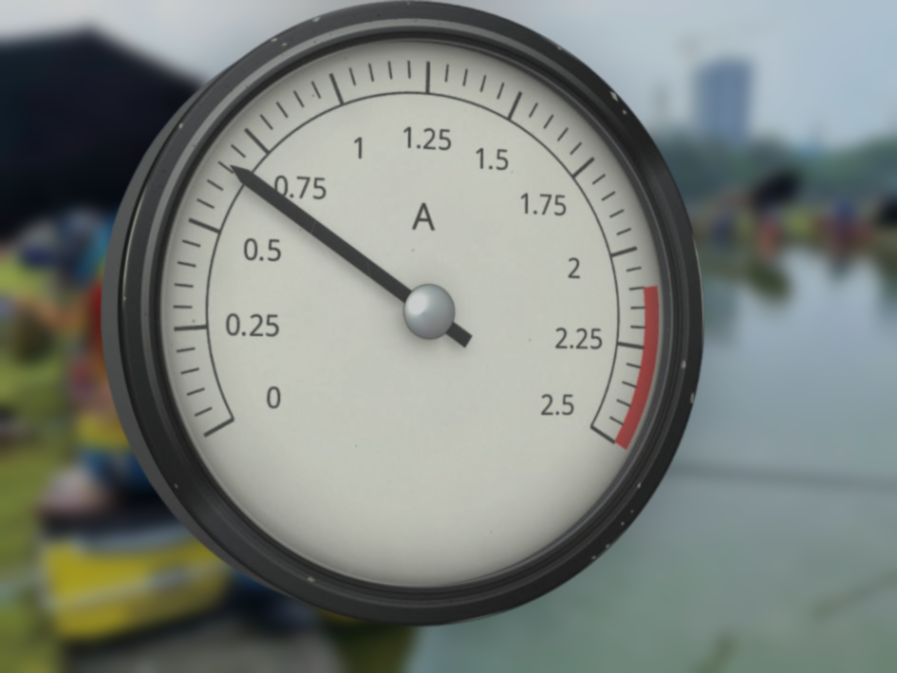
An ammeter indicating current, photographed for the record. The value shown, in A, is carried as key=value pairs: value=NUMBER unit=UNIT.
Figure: value=0.65 unit=A
